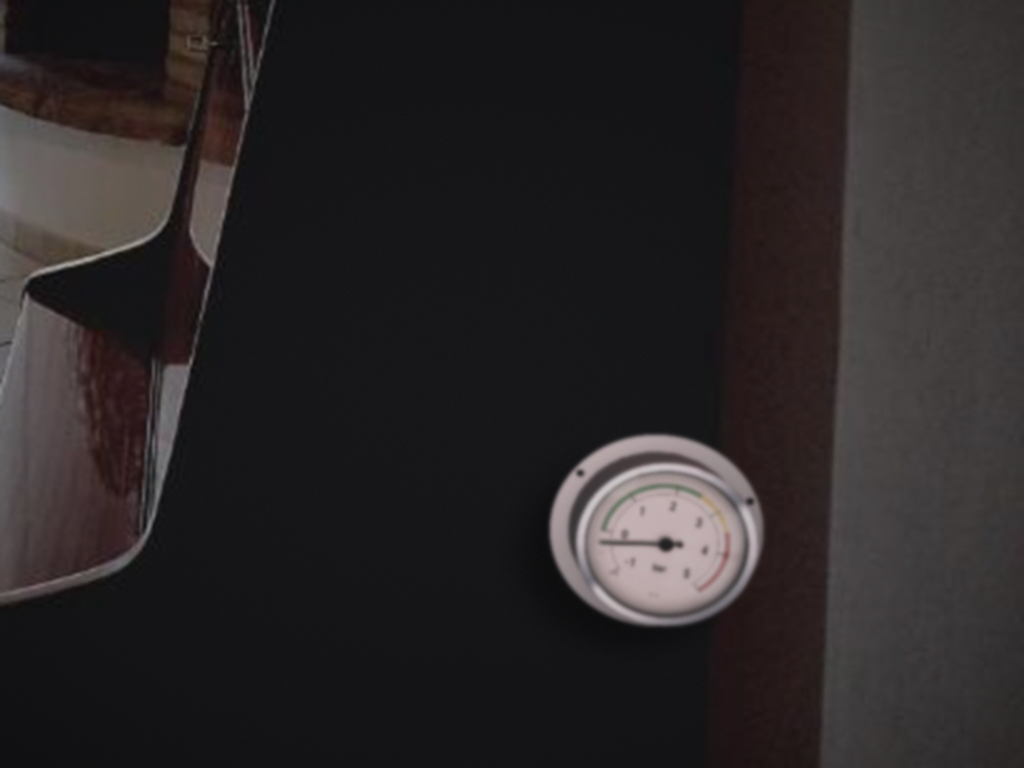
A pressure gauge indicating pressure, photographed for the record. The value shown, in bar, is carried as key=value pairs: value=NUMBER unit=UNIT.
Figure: value=-0.25 unit=bar
